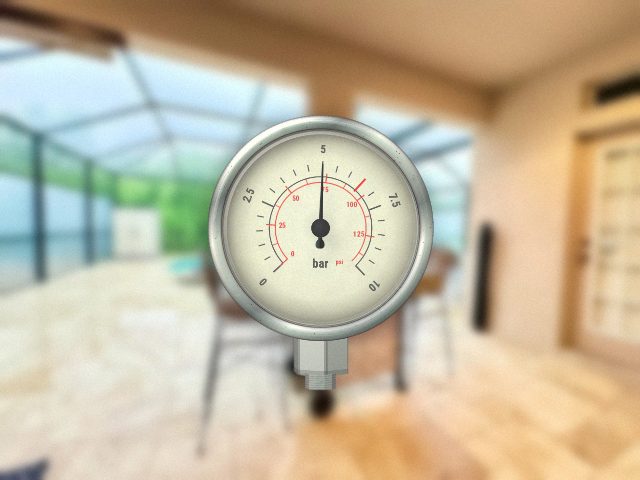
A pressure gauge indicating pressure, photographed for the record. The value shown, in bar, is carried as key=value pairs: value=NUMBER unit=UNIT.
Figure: value=5 unit=bar
